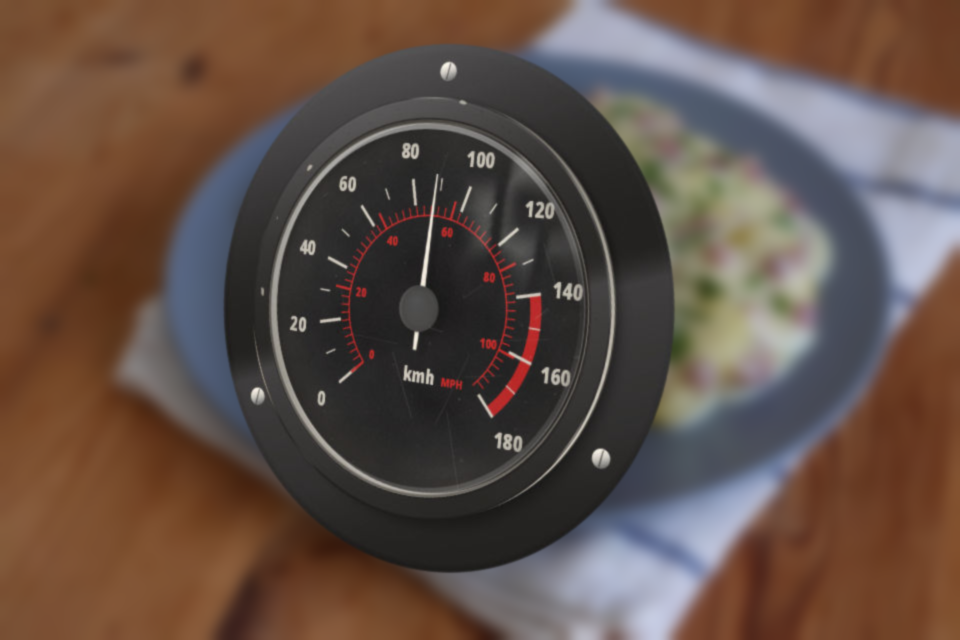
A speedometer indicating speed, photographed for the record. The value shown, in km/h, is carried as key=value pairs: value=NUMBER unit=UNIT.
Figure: value=90 unit=km/h
